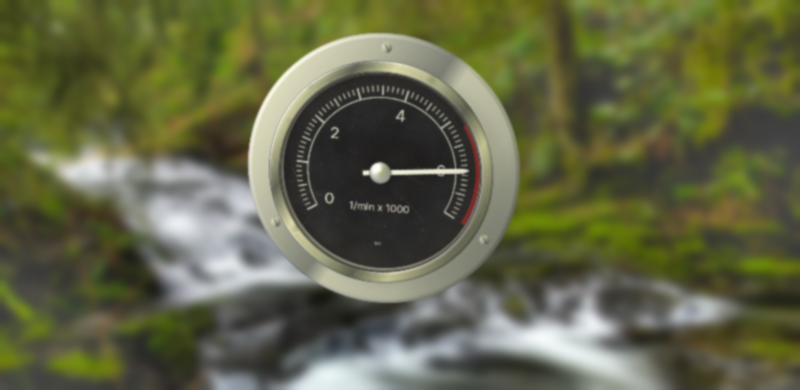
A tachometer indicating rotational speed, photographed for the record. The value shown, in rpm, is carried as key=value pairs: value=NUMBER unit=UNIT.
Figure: value=6000 unit=rpm
